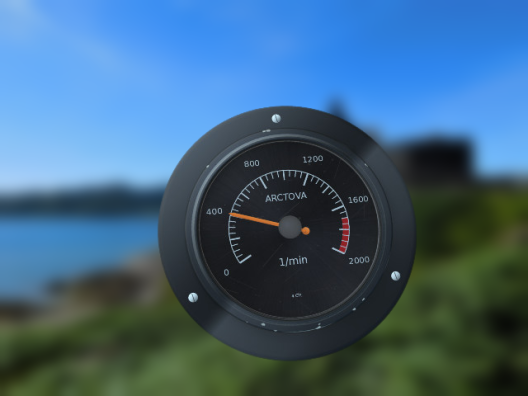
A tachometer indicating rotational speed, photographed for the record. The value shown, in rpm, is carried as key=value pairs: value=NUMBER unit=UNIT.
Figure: value=400 unit=rpm
